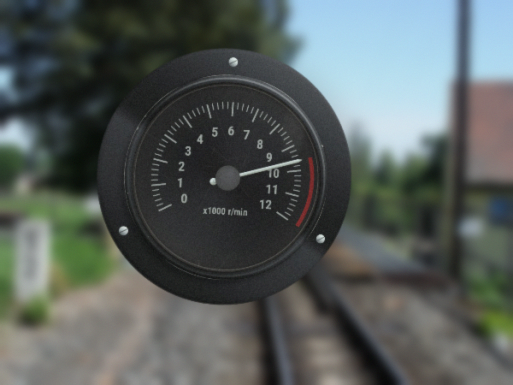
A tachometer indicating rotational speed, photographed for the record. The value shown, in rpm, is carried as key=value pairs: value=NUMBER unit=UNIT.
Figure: value=9600 unit=rpm
